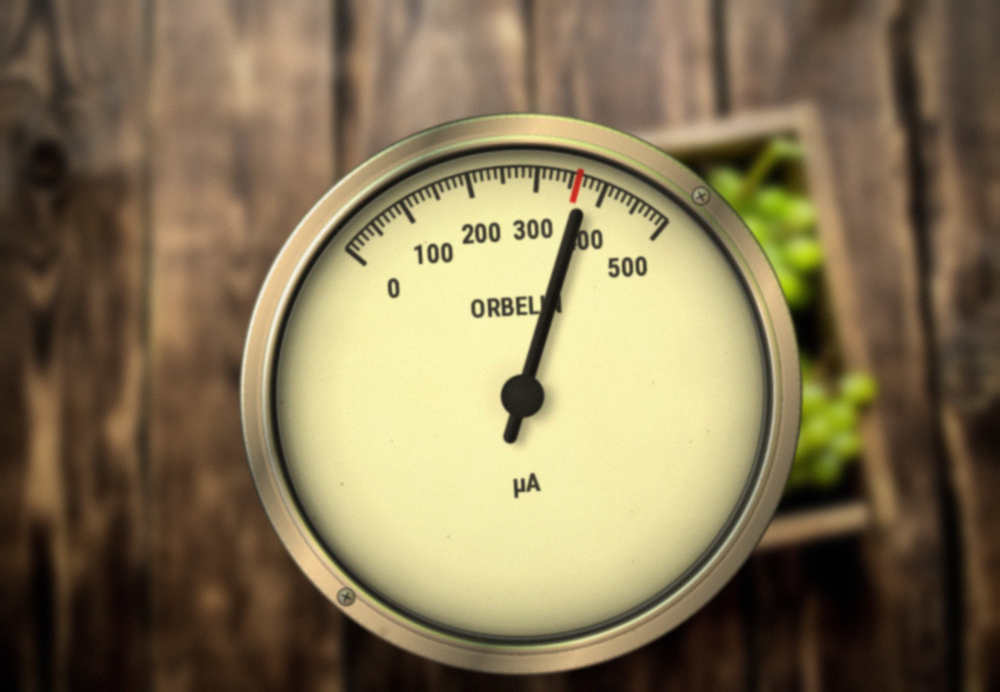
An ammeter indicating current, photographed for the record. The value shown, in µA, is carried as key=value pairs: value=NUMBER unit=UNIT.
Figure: value=370 unit=µA
